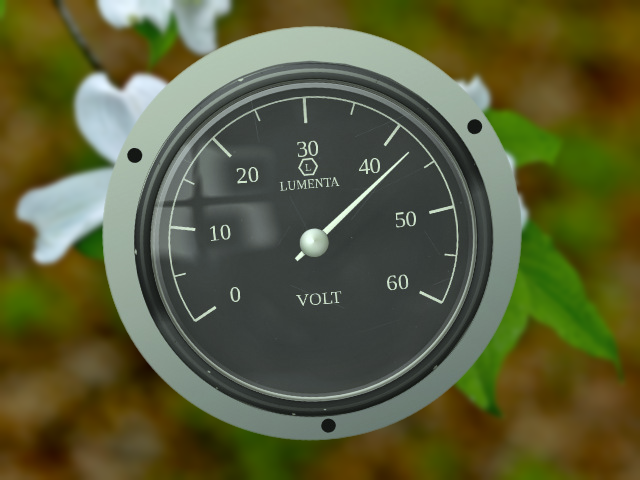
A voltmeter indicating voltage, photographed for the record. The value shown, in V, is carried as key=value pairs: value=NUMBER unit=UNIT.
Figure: value=42.5 unit=V
